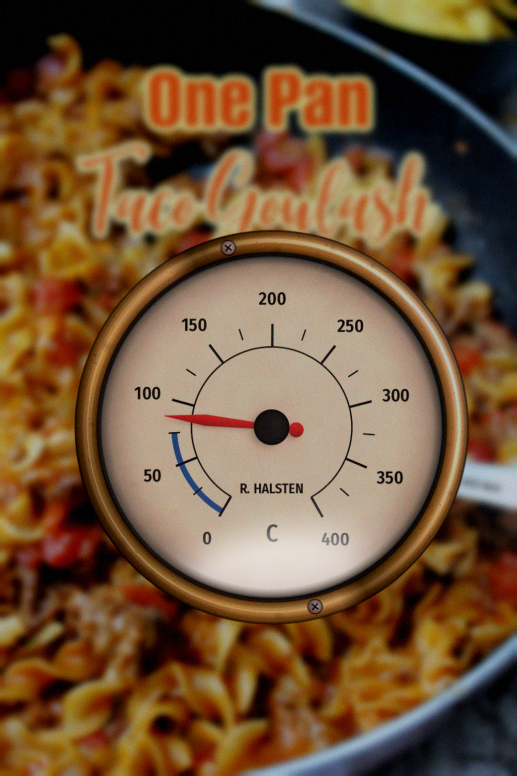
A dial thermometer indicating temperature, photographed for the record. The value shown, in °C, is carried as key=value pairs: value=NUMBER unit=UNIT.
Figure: value=87.5 unit=°C
